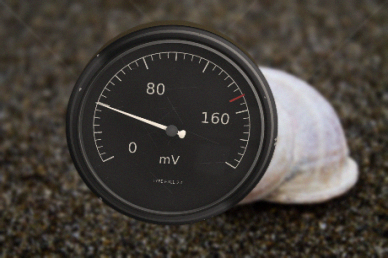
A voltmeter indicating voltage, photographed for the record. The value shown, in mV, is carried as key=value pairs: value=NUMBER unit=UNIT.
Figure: value=40 unit=mV
